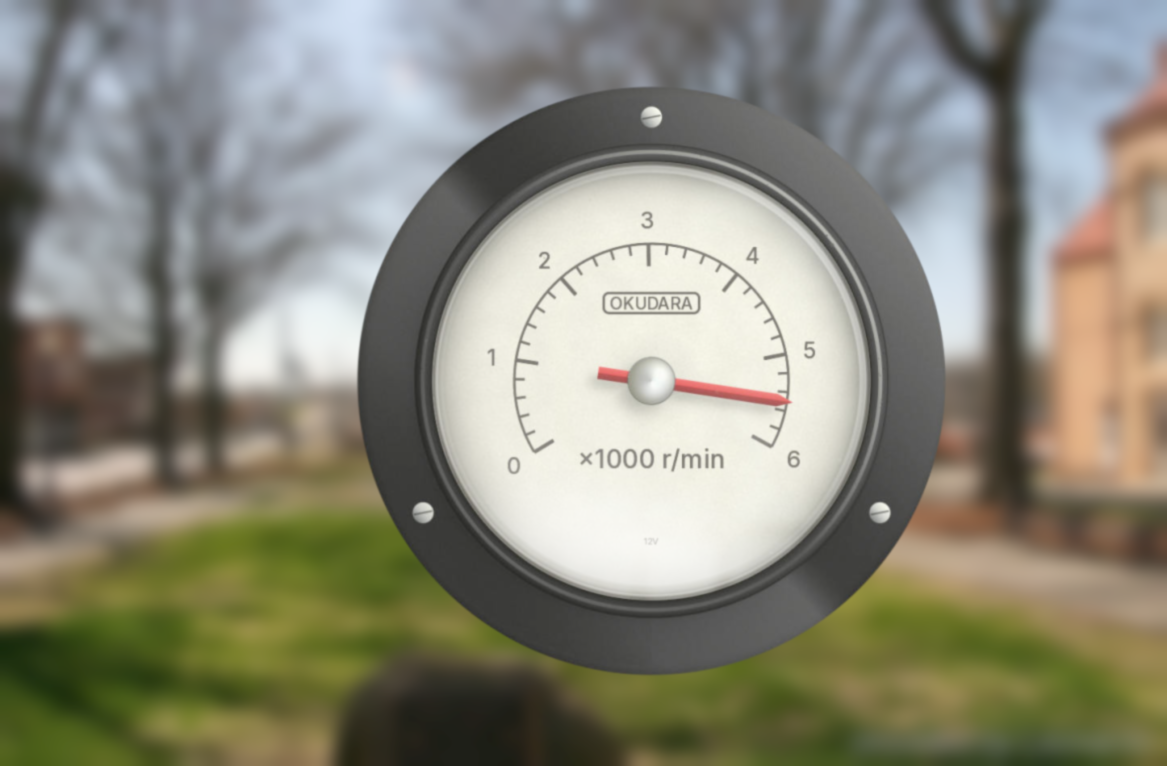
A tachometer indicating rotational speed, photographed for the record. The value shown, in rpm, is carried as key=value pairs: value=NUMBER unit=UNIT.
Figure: value=5500 unit=rpm
